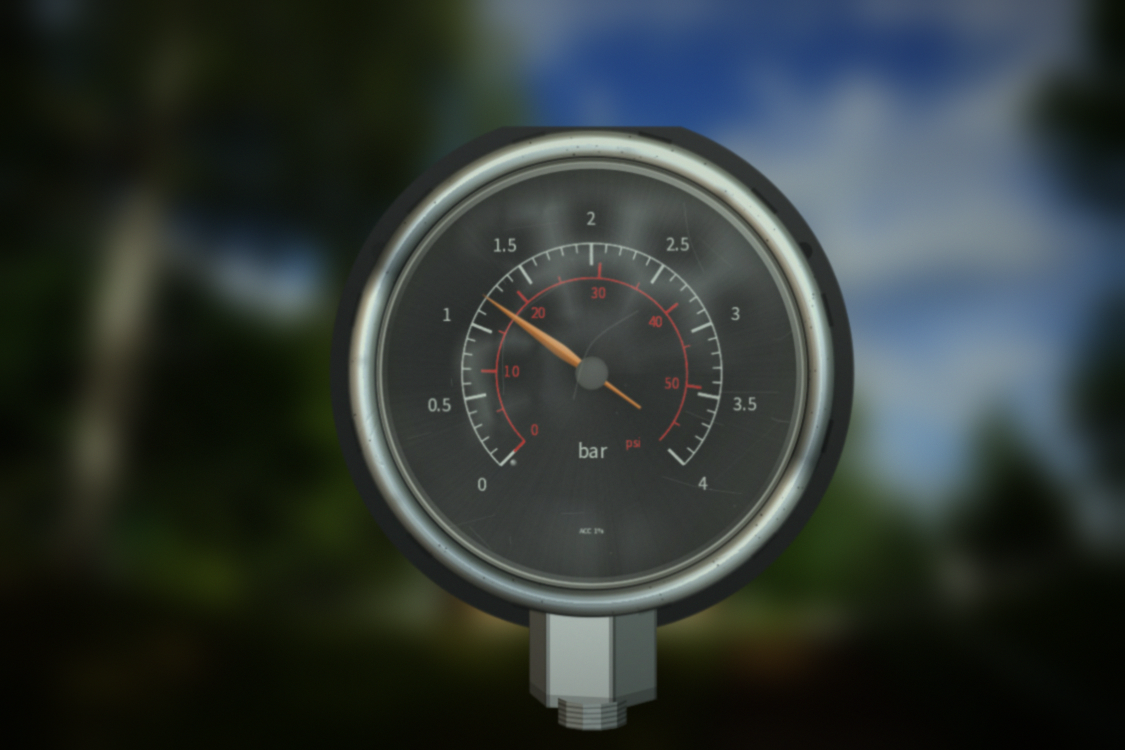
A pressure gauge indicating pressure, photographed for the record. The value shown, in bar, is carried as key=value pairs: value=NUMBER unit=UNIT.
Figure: value=1.2 unit=bar
